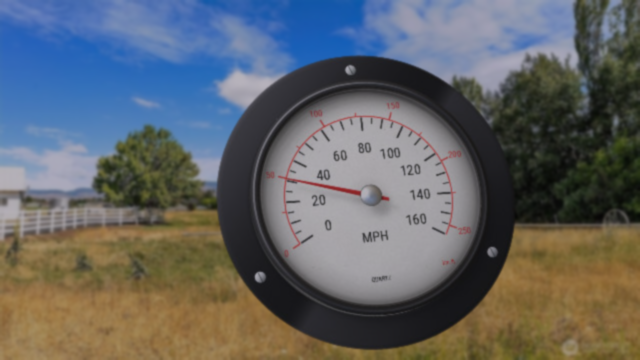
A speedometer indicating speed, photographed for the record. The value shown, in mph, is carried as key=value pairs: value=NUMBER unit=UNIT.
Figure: value=30 unit=mph
